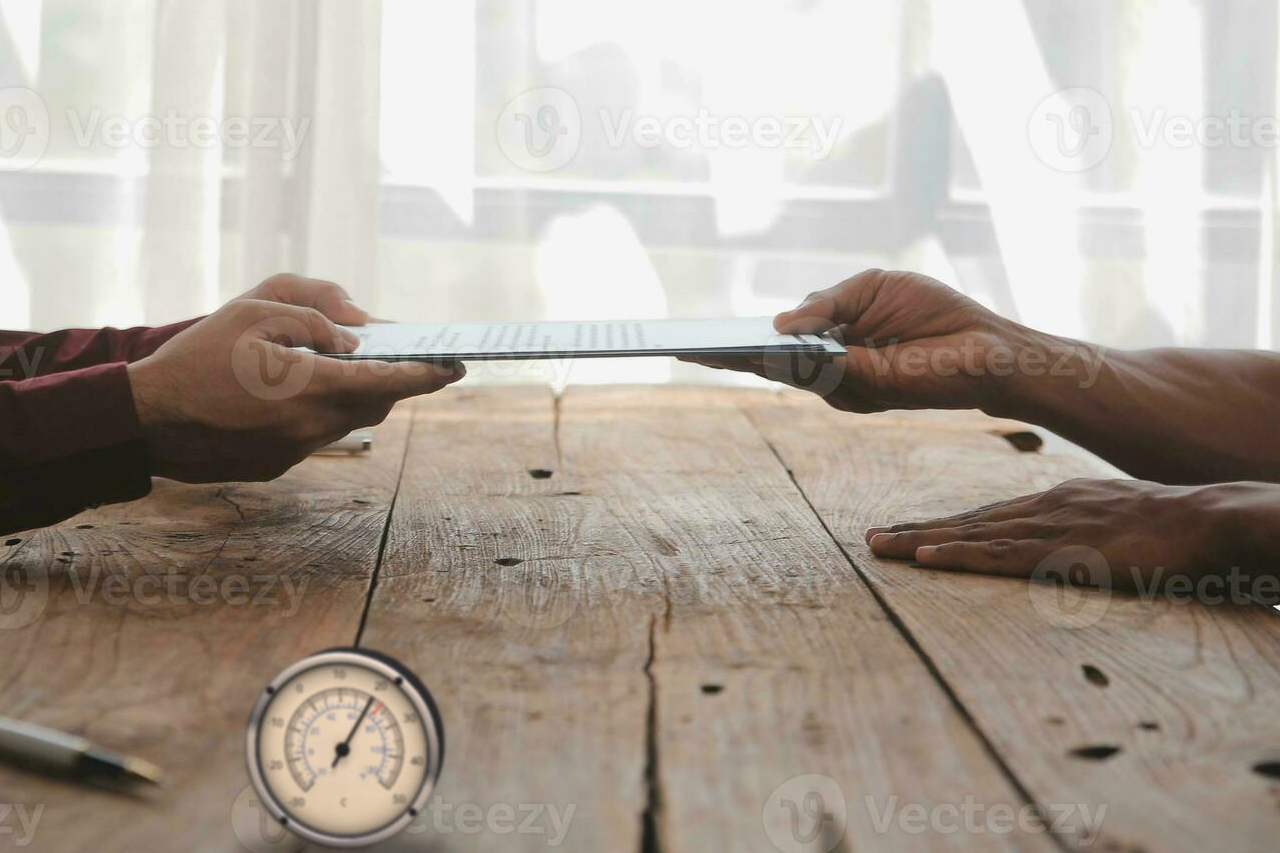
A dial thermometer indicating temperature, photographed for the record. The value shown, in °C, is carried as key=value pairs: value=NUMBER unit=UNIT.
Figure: value=20 unit=°C
